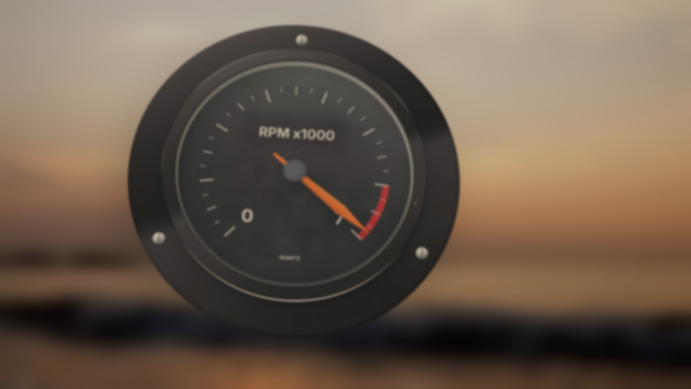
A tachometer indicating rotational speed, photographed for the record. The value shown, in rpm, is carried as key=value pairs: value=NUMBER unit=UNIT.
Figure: value=6875 unit=rpm
